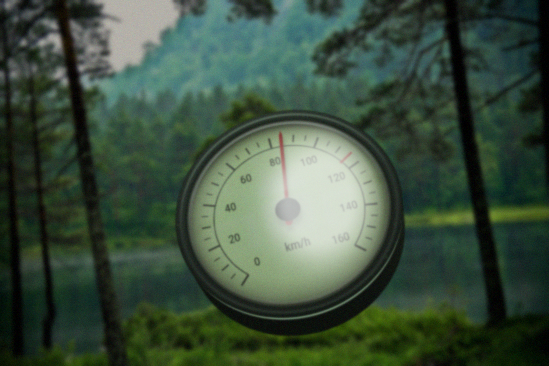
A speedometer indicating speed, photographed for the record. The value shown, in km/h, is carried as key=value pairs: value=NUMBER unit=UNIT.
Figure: value=85 unit=km/h
